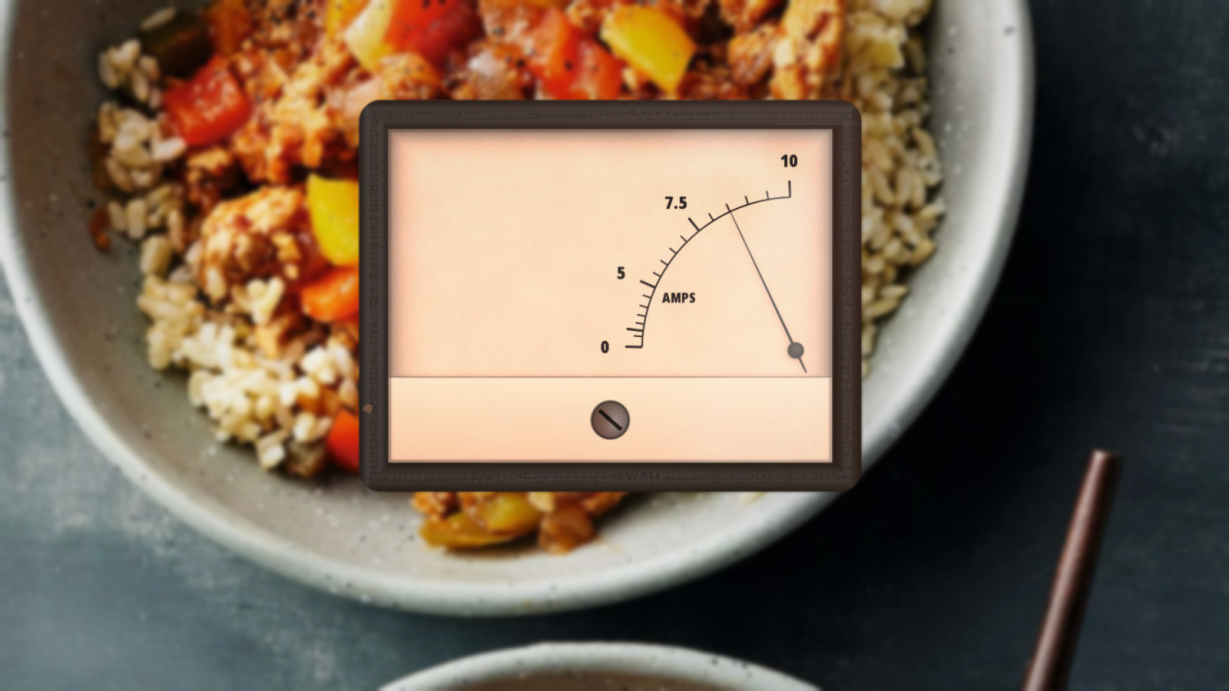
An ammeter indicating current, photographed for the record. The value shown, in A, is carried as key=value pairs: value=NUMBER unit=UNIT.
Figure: value=8.5 unit=A
